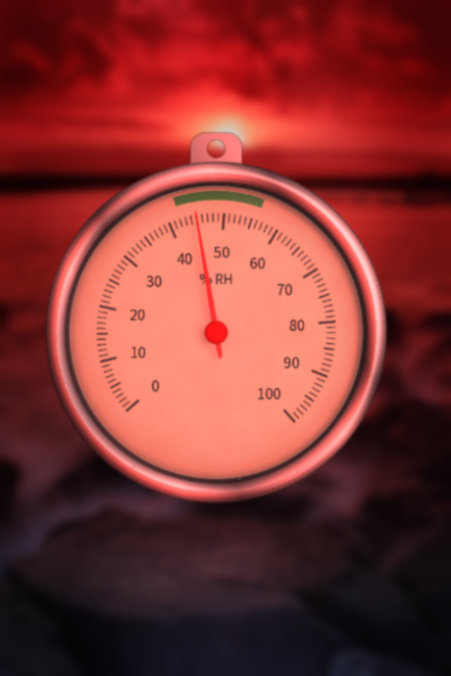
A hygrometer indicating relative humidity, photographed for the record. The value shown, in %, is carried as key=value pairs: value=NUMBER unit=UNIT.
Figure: value=45 unit=%
